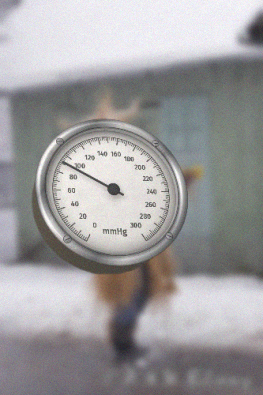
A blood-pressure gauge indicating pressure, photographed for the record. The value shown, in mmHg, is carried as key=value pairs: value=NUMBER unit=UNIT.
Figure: value=90 unit=mmHg
